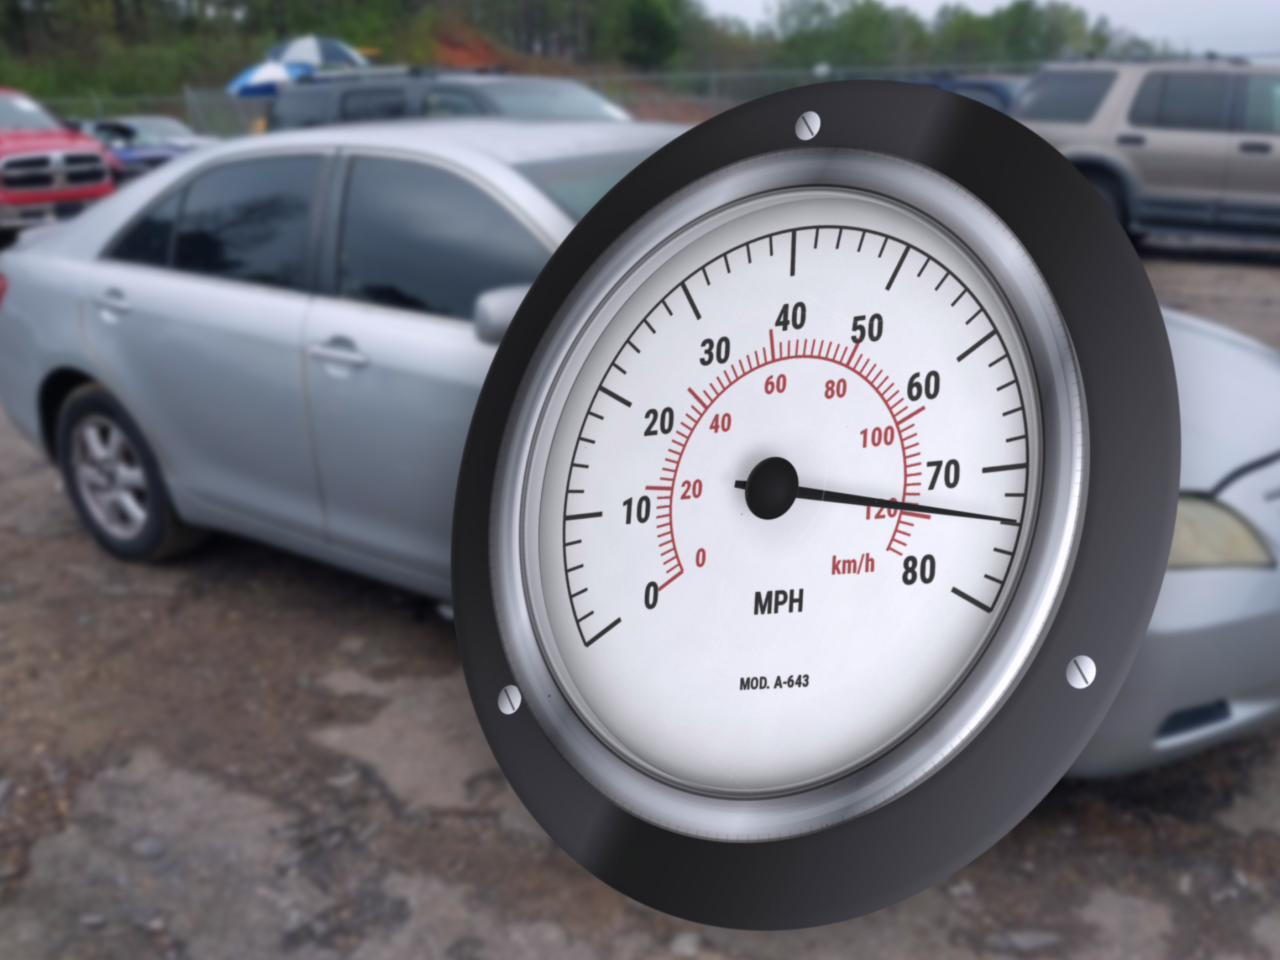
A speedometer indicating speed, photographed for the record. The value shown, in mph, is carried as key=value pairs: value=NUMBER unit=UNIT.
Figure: value=74 unit=mph
